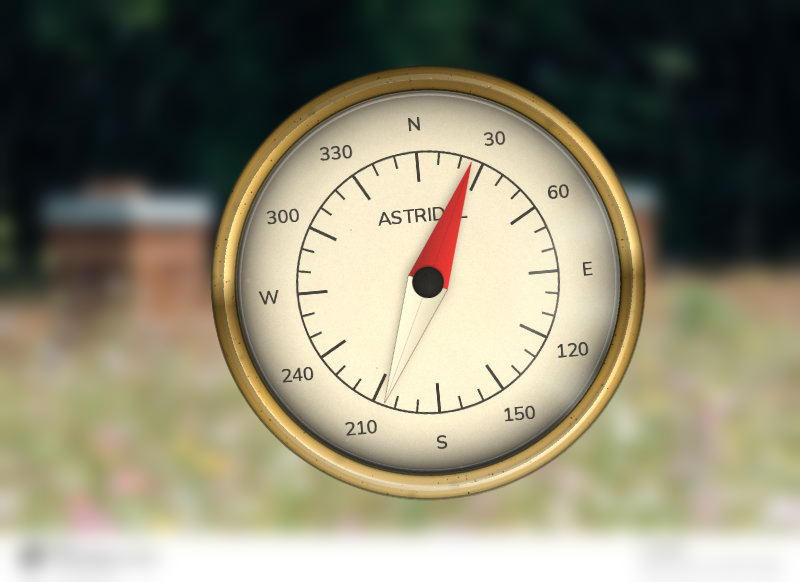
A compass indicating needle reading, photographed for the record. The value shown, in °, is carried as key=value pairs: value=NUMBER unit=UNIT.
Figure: value=25 unit=°
